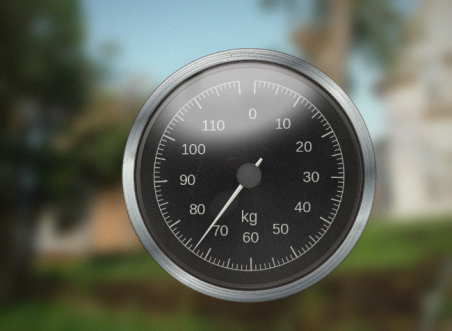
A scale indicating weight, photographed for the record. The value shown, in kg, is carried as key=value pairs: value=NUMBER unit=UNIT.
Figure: value=73 unit=kg
